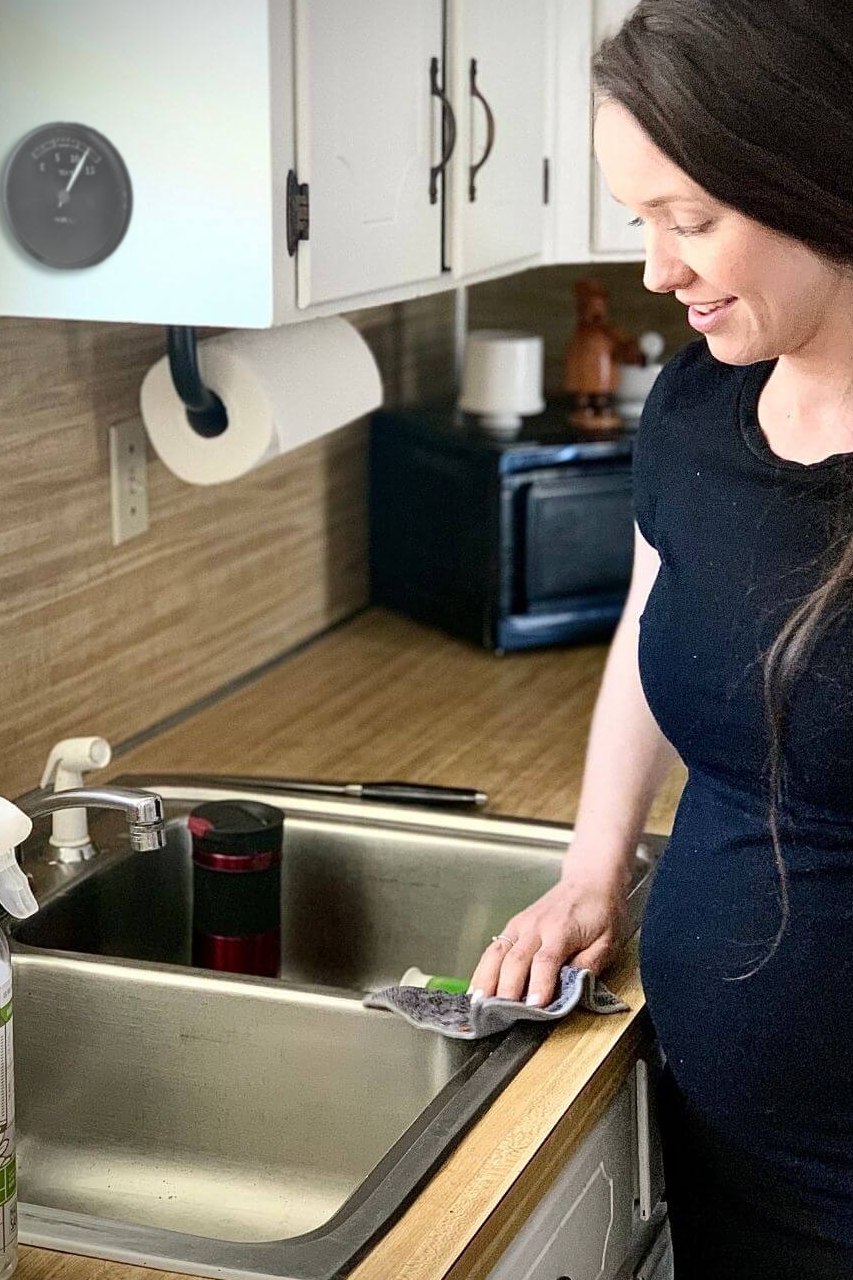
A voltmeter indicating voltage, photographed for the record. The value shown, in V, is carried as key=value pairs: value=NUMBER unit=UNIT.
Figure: value=12.5 unit=V
